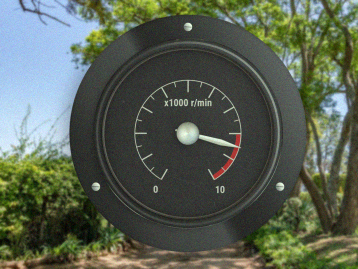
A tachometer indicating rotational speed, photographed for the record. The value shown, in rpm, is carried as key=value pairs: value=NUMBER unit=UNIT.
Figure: value=8500 unit=rpm
